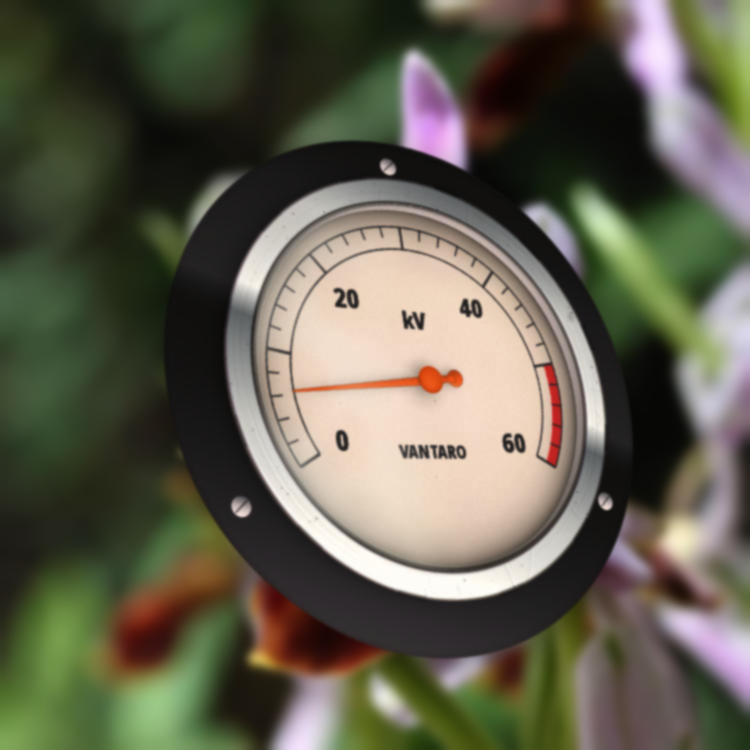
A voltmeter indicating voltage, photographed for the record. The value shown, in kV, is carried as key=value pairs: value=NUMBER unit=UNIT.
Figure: value=6 unit=kV
